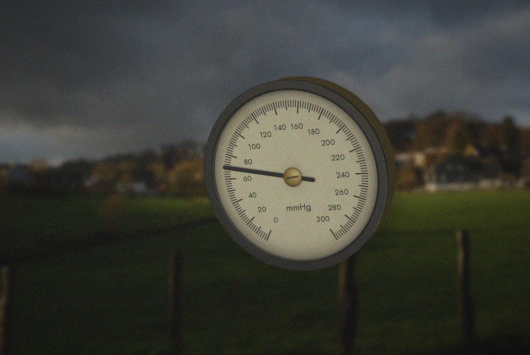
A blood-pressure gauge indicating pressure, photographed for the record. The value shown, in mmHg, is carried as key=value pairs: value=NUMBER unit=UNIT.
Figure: value=70 unit=mmHg
